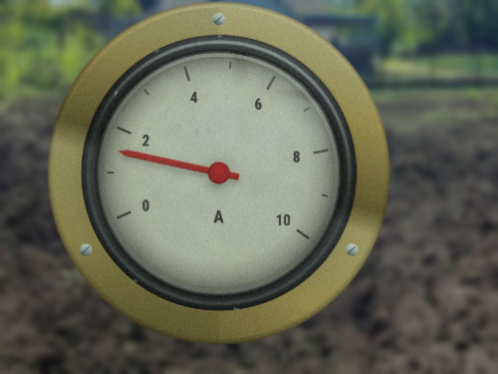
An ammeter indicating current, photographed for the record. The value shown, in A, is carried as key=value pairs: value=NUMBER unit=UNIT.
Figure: value=1.5 unit=A
